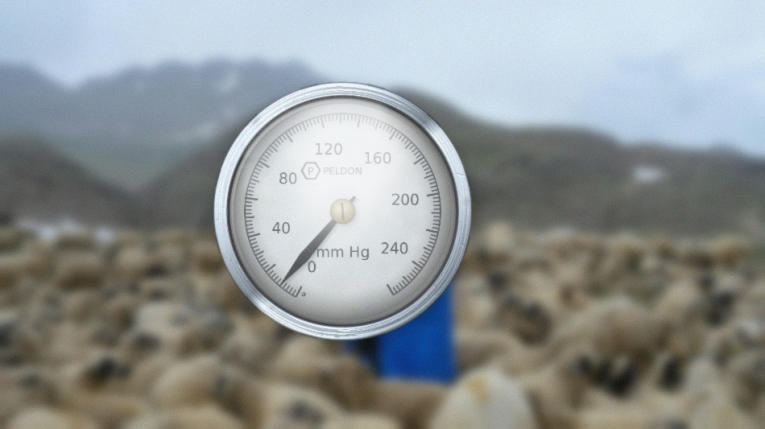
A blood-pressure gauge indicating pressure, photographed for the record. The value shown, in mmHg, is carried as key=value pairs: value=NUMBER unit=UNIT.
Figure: value=10 unit=mmHg
